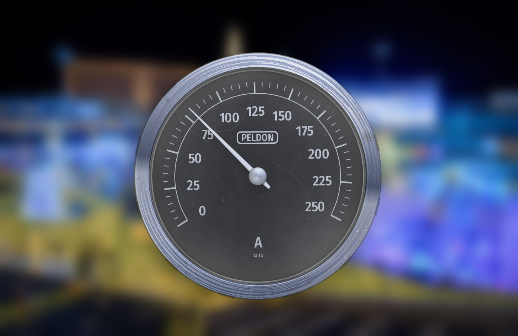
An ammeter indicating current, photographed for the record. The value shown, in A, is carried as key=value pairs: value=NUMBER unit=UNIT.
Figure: value=80 unit=A
